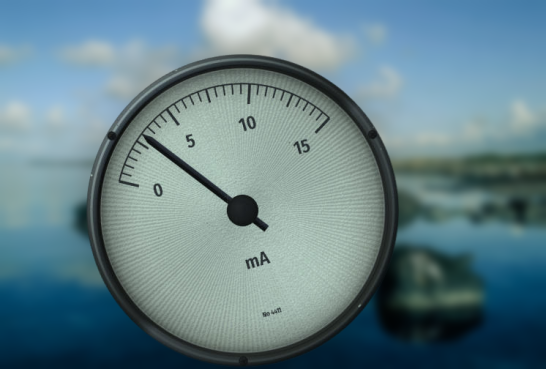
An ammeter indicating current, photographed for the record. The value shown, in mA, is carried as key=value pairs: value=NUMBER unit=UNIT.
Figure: value=3 unit=mA
